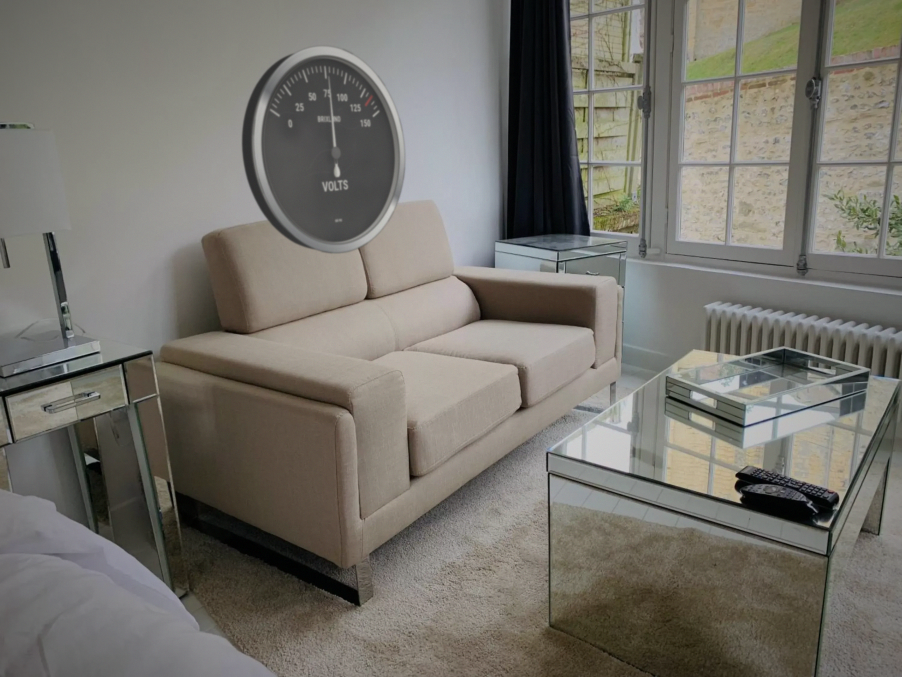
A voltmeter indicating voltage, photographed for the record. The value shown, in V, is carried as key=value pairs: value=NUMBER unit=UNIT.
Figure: value=75 unit=V
